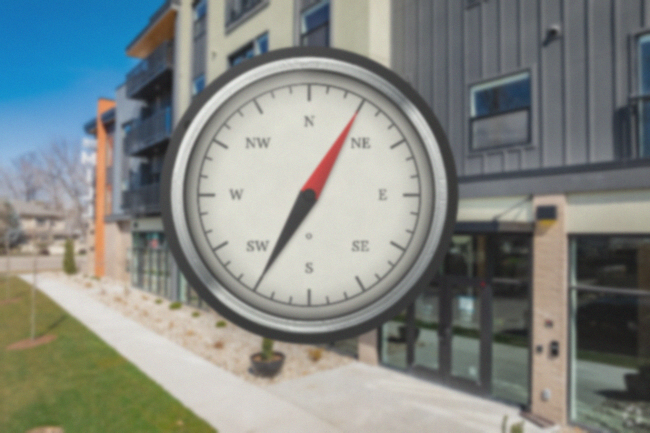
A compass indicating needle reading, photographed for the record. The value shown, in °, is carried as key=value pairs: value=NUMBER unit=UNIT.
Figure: value=30 unit=°
